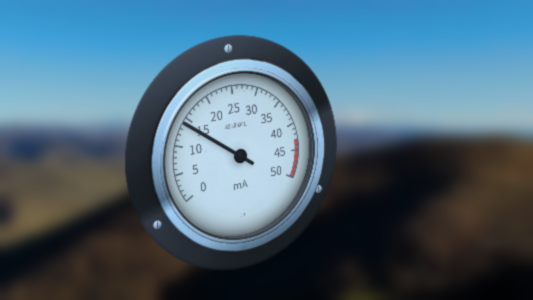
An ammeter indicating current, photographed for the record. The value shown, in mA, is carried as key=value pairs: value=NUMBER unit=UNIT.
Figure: value=14 unit=mA
